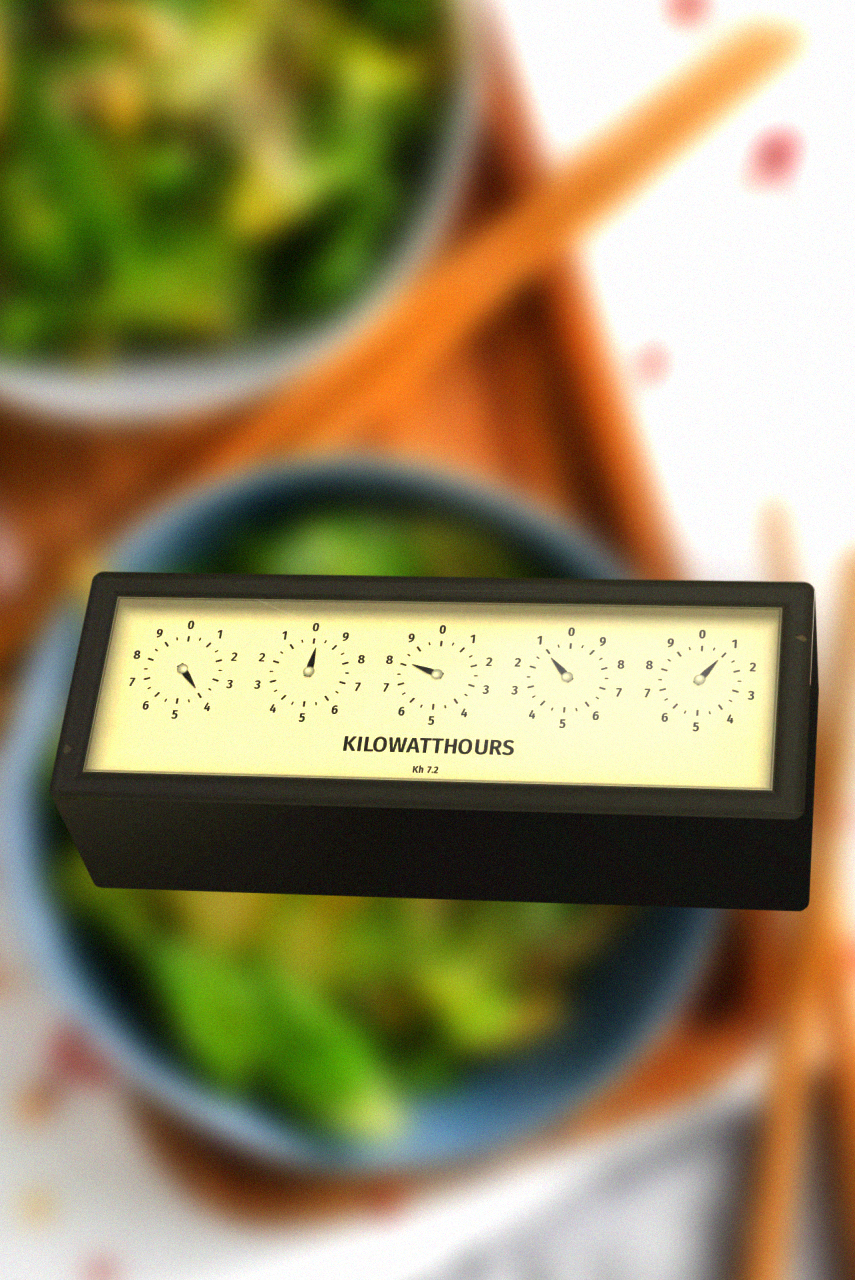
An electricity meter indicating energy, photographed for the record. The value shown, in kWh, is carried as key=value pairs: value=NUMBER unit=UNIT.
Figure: value=39811 unit=kWh
